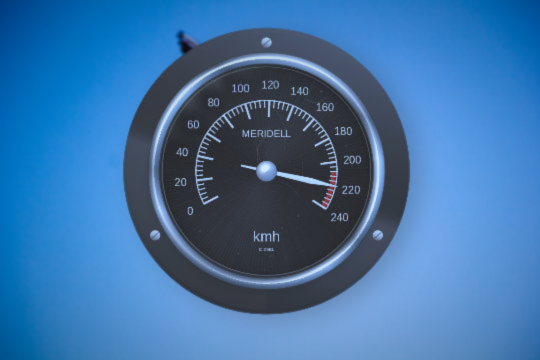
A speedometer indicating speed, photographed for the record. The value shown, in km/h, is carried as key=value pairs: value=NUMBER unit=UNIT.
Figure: value=220 unit=km/h
